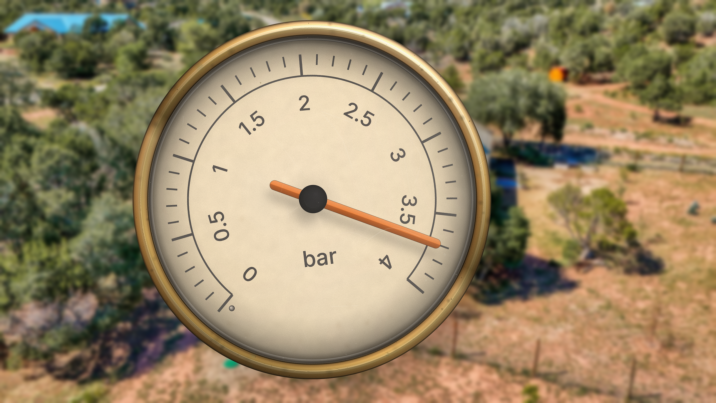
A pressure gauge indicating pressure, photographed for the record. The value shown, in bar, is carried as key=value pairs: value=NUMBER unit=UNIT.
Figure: value=3.7 unit=bar
